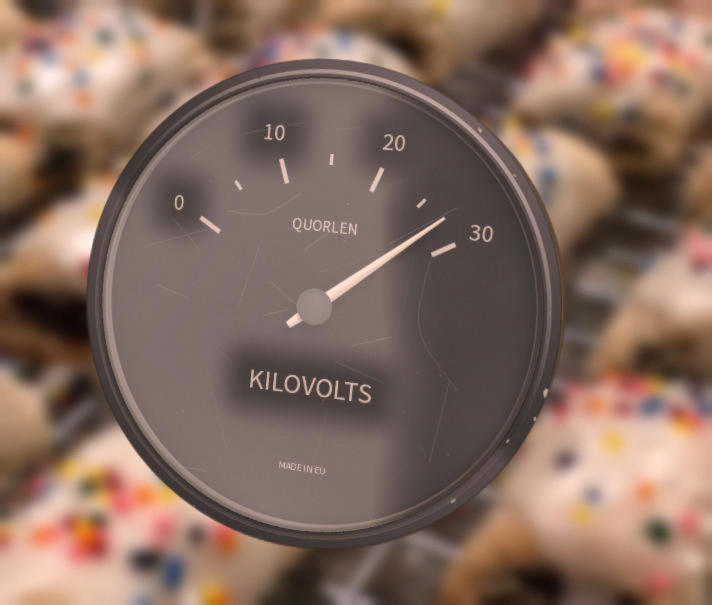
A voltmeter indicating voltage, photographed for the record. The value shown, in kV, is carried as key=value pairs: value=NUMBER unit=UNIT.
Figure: value=27.5 unit=kV
